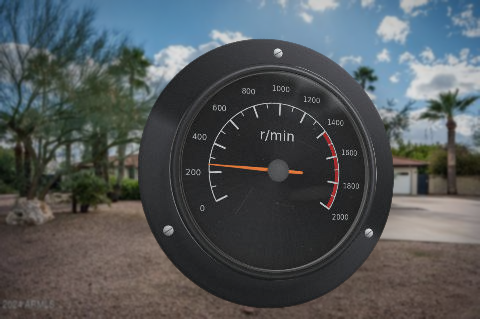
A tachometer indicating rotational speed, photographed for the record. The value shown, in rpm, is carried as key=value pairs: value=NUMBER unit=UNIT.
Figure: value=250 unit=rpm
